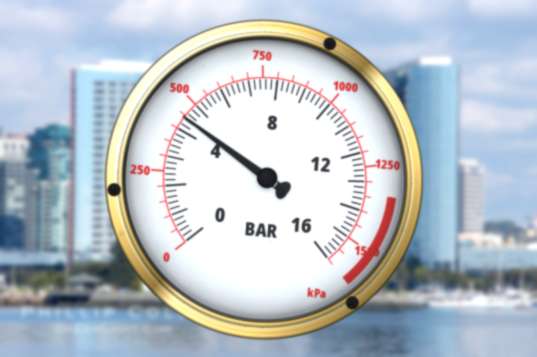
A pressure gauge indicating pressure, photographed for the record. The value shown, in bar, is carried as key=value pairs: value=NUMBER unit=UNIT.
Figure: value=4.4 unit=bar
